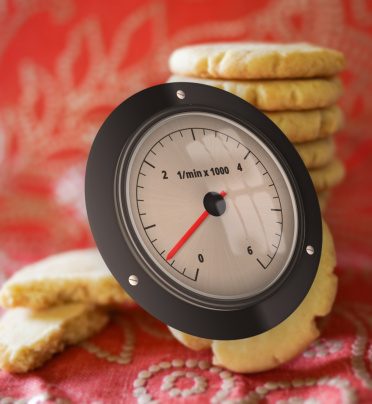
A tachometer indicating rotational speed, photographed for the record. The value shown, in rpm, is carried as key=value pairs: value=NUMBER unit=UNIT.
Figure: value=500 unit=rpm
